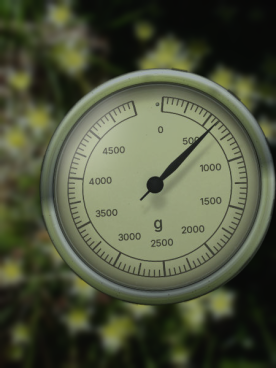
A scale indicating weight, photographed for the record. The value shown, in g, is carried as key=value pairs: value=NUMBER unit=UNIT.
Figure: value=600 unit=g
